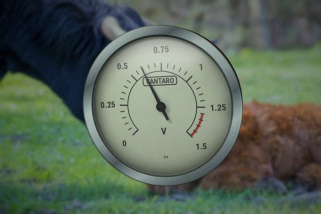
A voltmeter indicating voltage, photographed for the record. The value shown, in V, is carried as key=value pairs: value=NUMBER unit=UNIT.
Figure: value=0.6 unit=V
